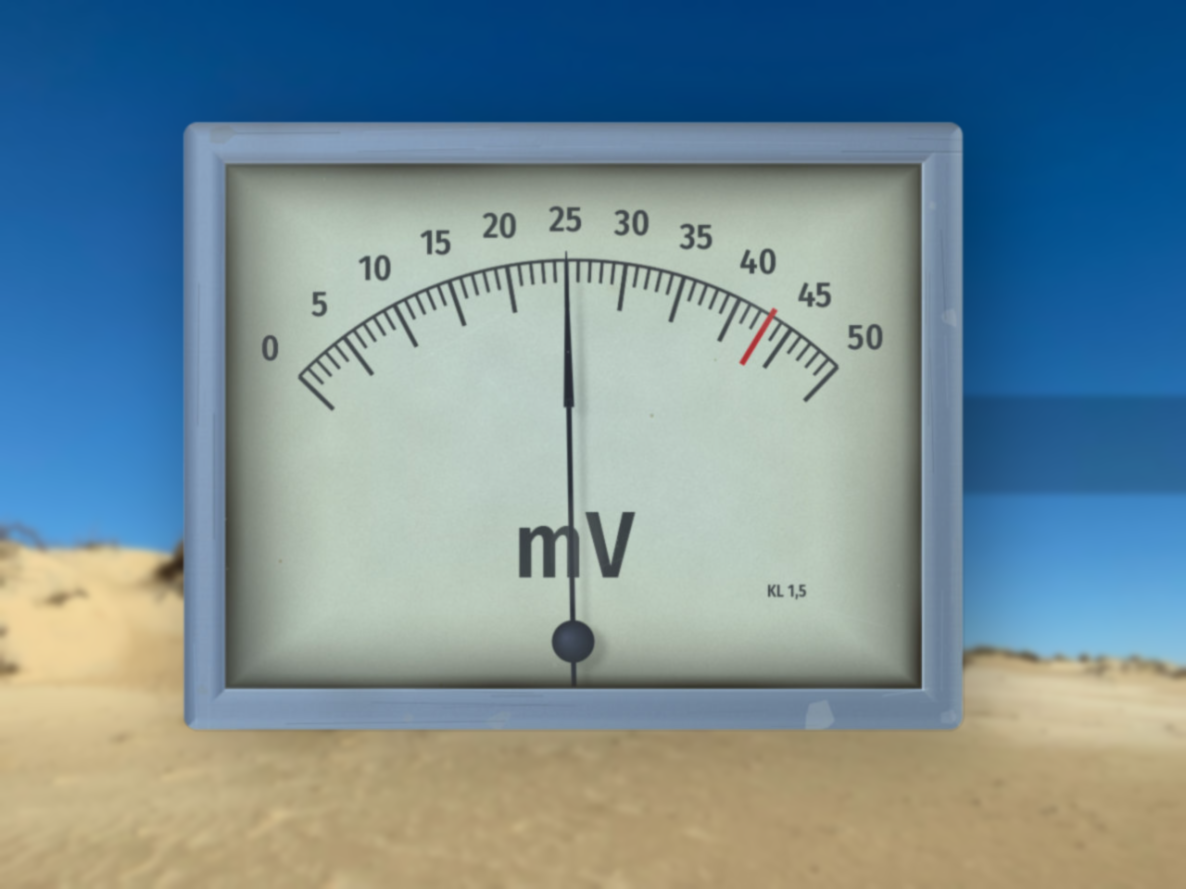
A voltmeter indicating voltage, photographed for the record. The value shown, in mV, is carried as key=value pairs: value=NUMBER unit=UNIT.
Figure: value=25 unit=mV
